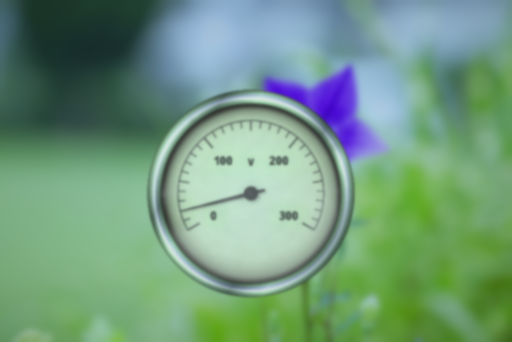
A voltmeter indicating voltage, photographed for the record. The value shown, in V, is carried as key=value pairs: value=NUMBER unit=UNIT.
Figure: value=20 unit=V
